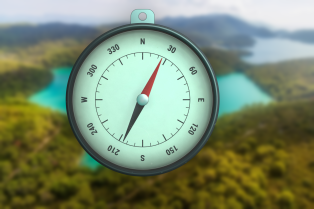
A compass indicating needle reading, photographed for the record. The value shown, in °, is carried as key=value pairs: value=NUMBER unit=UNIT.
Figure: value=25 unit=°
